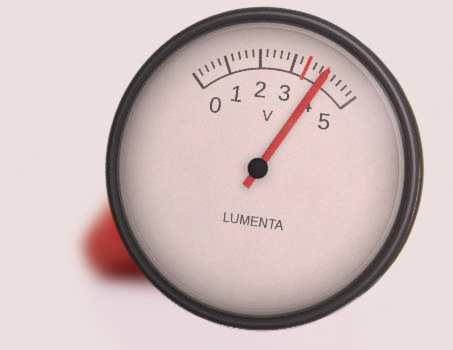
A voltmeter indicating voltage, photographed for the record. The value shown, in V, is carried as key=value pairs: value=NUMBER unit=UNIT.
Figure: value=4 unit=V
